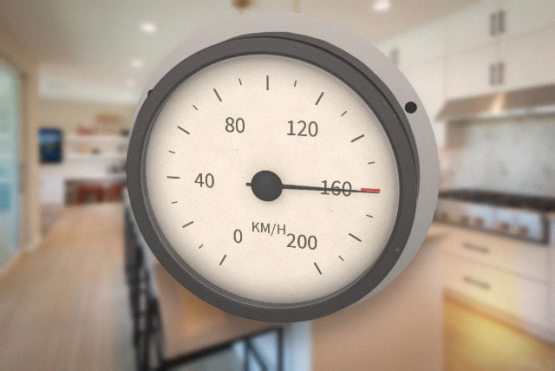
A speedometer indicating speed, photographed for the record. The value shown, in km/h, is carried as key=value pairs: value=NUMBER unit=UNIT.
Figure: value=160 unit=km/h
